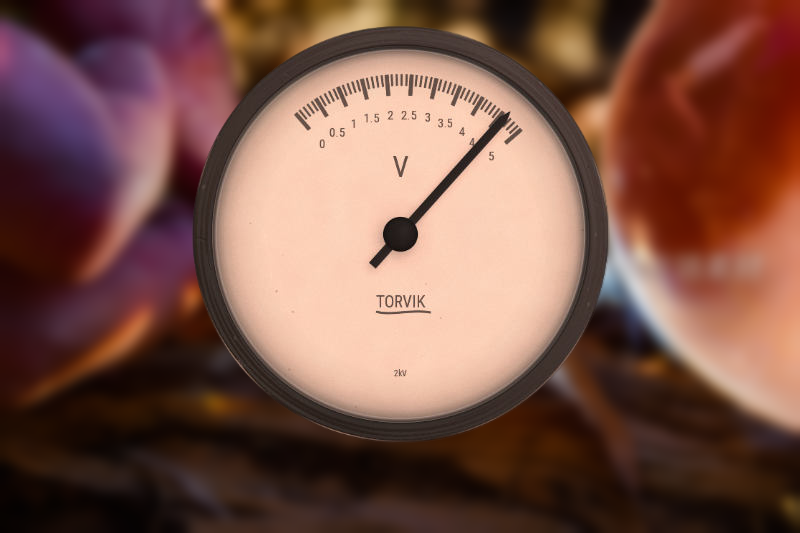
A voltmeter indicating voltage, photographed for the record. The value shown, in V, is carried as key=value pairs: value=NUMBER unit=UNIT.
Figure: value=4.6 unit=V
